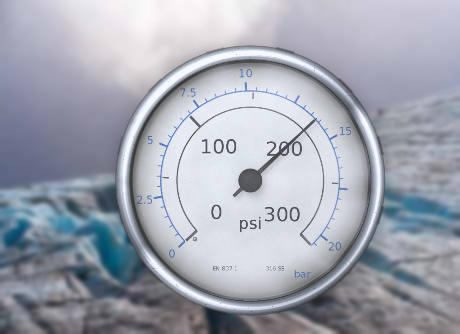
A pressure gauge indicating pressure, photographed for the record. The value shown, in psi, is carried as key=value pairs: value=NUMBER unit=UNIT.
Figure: value=200 unit=psi
